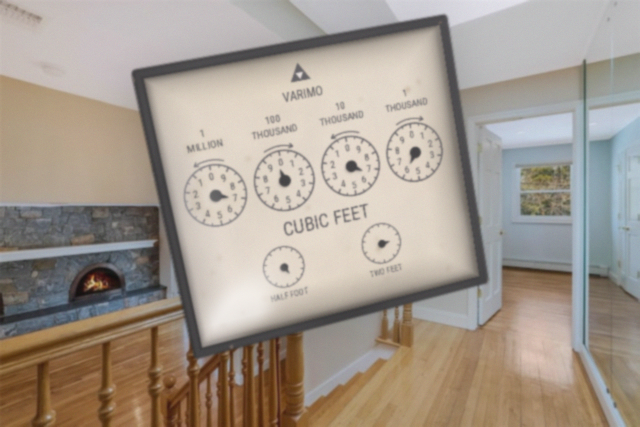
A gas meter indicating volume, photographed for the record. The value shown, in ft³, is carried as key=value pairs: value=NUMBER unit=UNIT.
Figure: value=696600 unit=ft³
